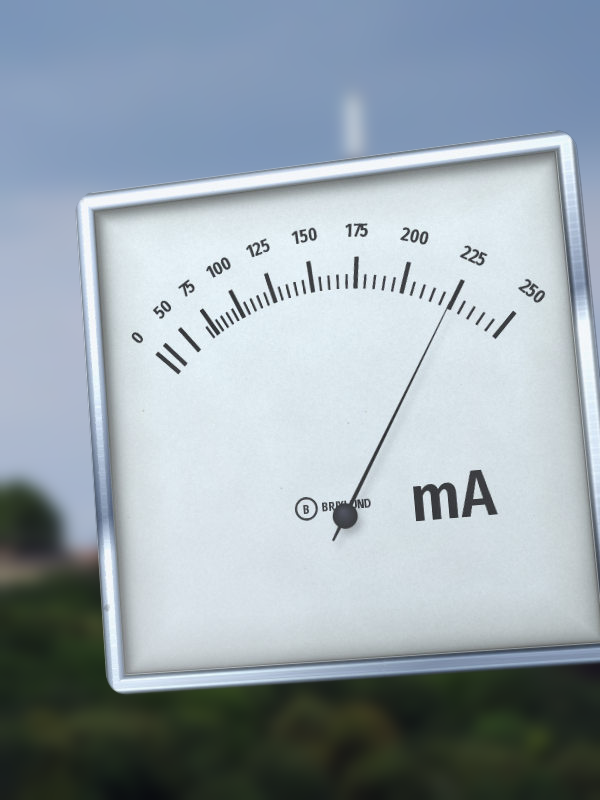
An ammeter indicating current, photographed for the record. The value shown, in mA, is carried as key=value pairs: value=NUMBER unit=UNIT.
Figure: value=225 unit=mA
